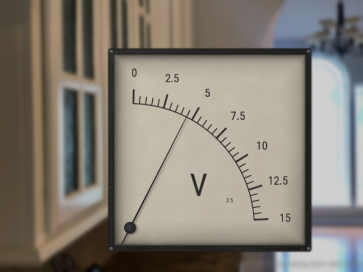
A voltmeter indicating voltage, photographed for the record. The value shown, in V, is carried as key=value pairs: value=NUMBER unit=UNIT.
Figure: value=4.5 unit=V
